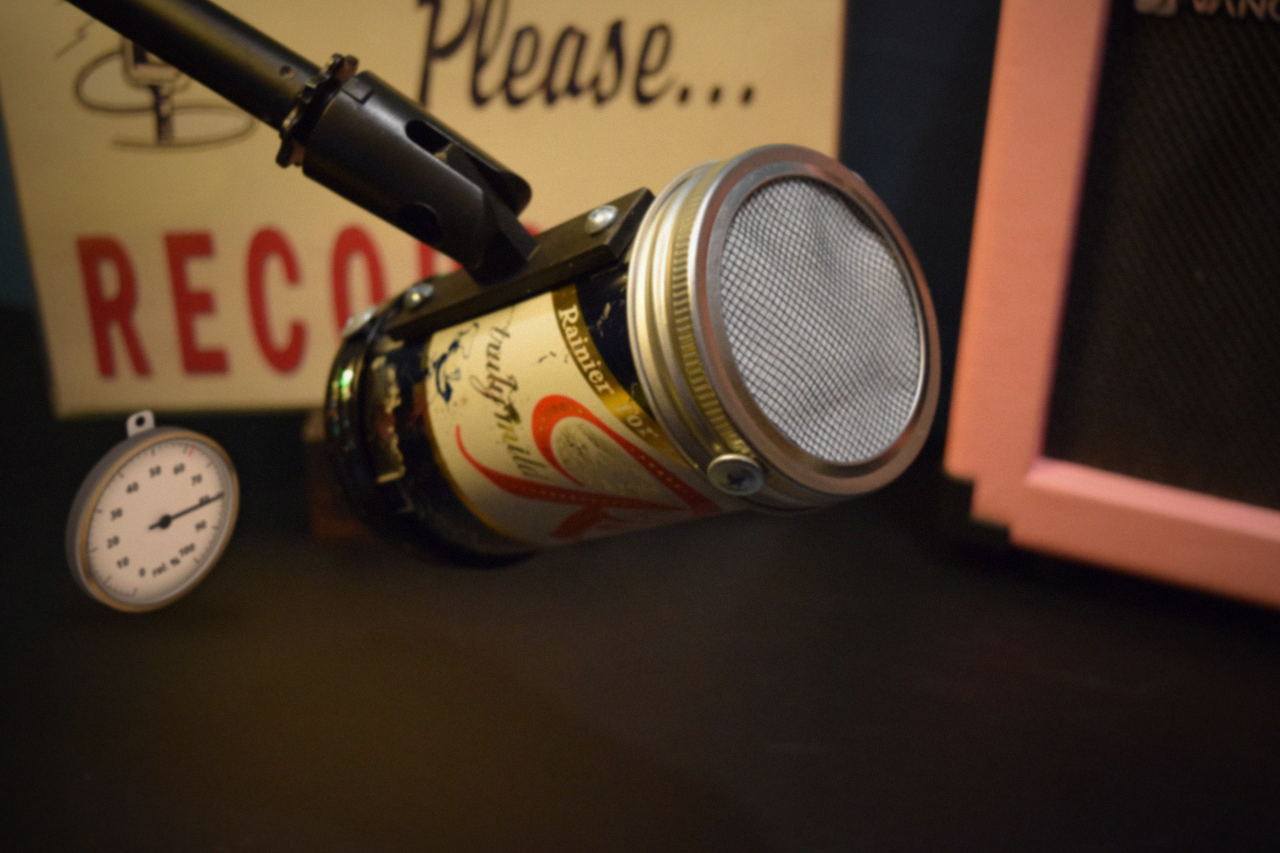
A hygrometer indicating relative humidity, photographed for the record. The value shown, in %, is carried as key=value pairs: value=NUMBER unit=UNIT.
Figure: value=80 unit=%
